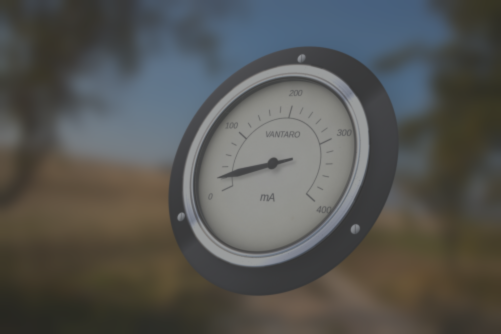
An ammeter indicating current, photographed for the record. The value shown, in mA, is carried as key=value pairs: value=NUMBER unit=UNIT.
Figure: value=20 unit=mA
